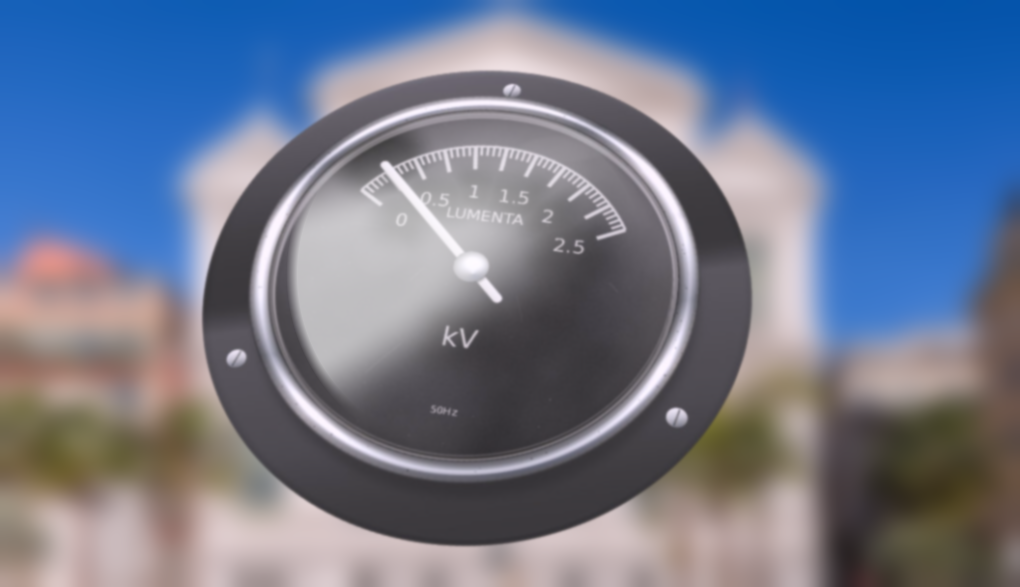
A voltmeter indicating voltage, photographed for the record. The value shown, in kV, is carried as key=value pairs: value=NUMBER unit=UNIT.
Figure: value=0.25 unit=kV
